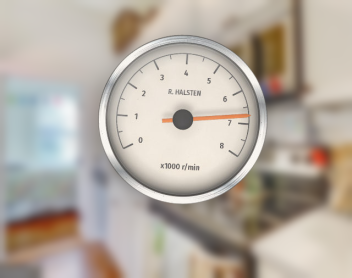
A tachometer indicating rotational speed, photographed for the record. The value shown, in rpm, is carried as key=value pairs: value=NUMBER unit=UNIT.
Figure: value=6750 unit=rpm
